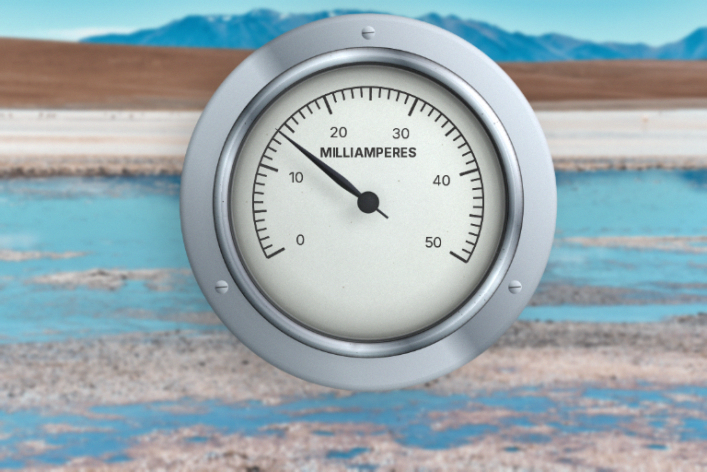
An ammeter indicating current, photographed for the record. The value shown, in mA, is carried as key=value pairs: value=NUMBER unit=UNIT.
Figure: value=14 unit=mA
